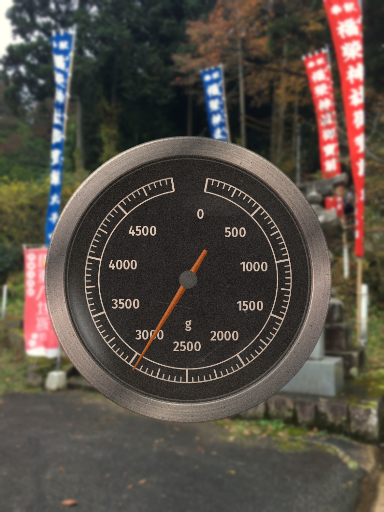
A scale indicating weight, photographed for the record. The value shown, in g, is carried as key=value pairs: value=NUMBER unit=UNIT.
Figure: value=2950 unit=g
